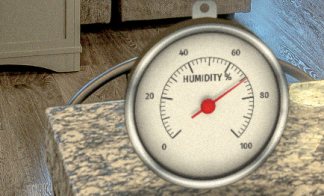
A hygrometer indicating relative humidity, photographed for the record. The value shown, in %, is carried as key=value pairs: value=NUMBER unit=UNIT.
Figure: value=70 unit=%
